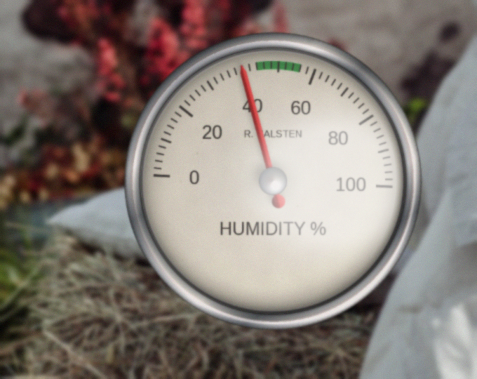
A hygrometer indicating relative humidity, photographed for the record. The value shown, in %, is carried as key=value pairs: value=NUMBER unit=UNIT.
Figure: value=40 unit=%
